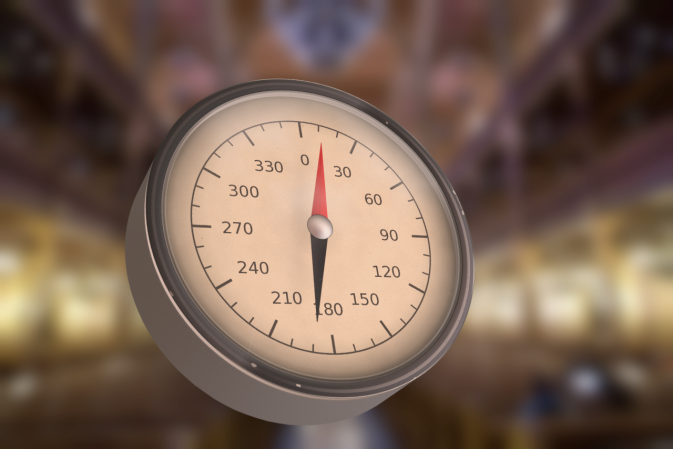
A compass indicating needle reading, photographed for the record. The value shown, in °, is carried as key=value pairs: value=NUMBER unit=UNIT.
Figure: value=10 unit=°
